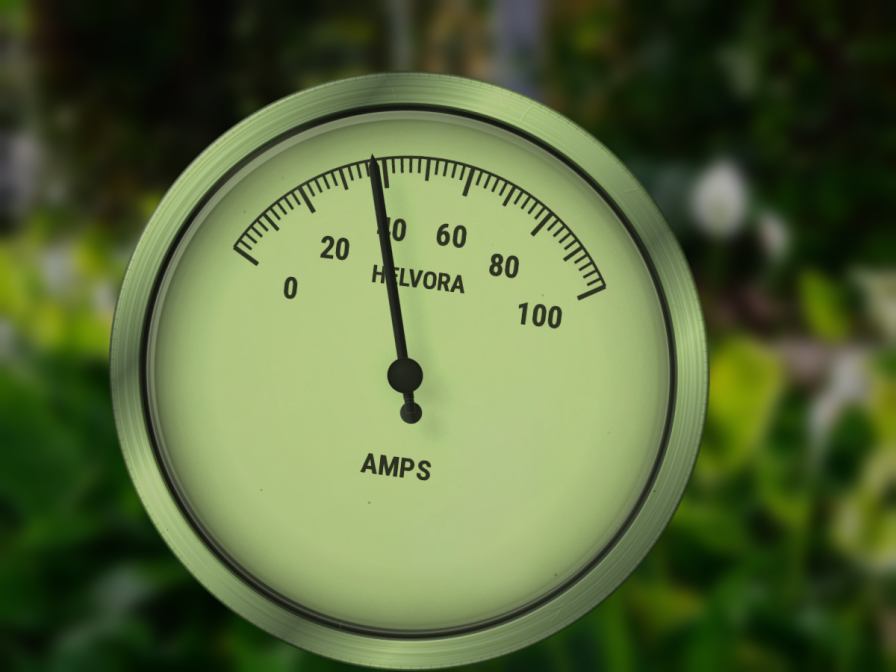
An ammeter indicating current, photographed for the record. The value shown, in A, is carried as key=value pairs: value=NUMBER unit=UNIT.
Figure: value=38 unit=A
